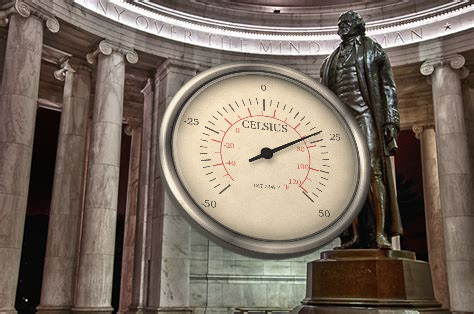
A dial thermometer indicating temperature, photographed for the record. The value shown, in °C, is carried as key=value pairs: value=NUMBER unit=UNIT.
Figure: value=22.5 unit=°C
